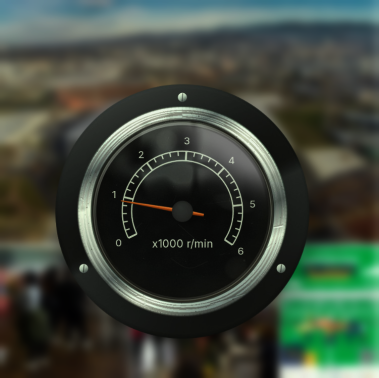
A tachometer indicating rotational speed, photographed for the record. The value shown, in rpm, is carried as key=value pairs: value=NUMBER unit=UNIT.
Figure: value=900 unit=rpm
